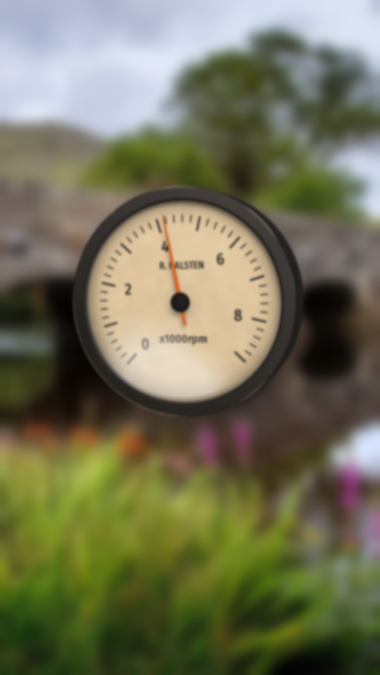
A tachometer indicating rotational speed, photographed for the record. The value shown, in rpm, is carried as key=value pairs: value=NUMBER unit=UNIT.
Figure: value=4200 unit=rpm
